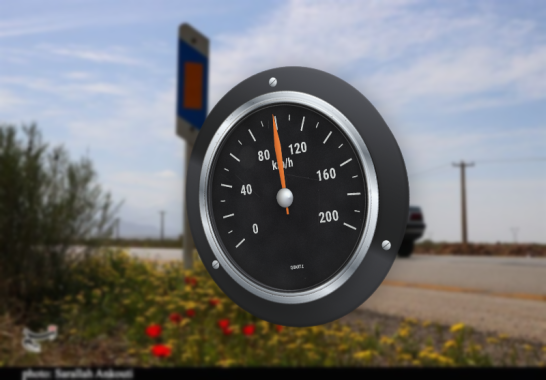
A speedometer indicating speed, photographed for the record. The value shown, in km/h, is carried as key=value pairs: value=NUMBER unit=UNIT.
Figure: value=100 unit=km/h
